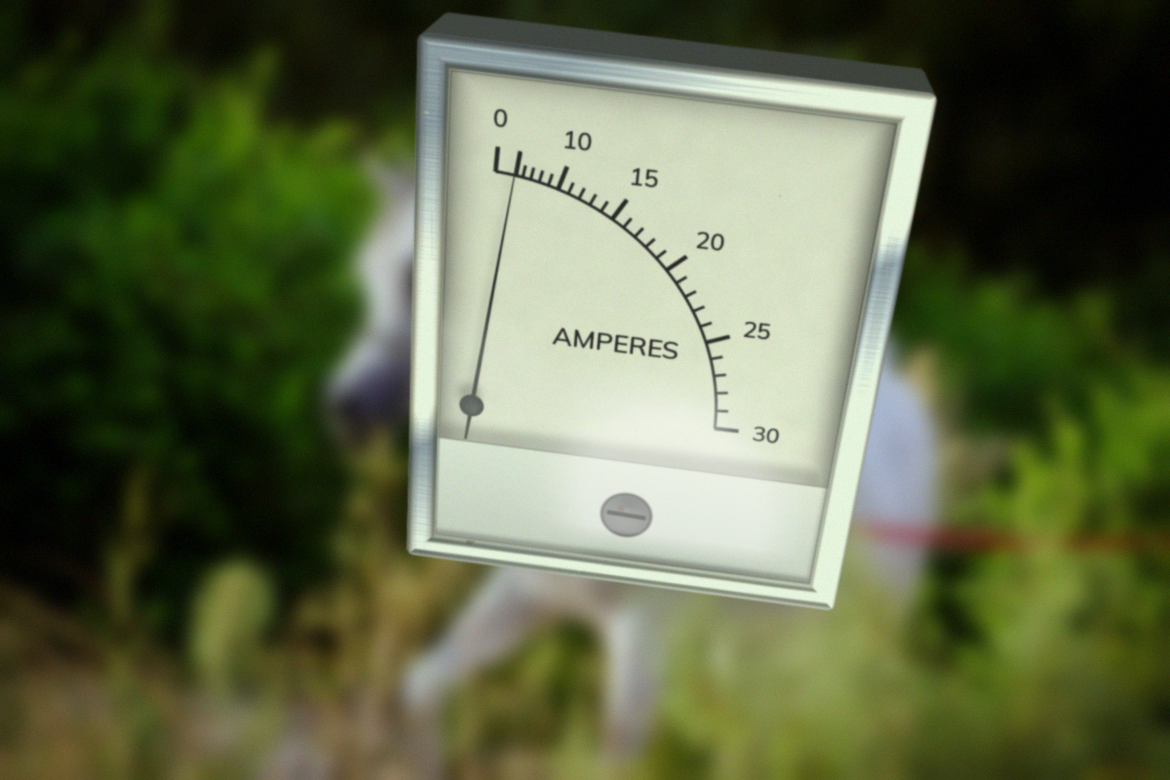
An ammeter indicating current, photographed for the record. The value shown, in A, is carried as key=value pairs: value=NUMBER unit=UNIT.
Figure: value=5 unit=A
